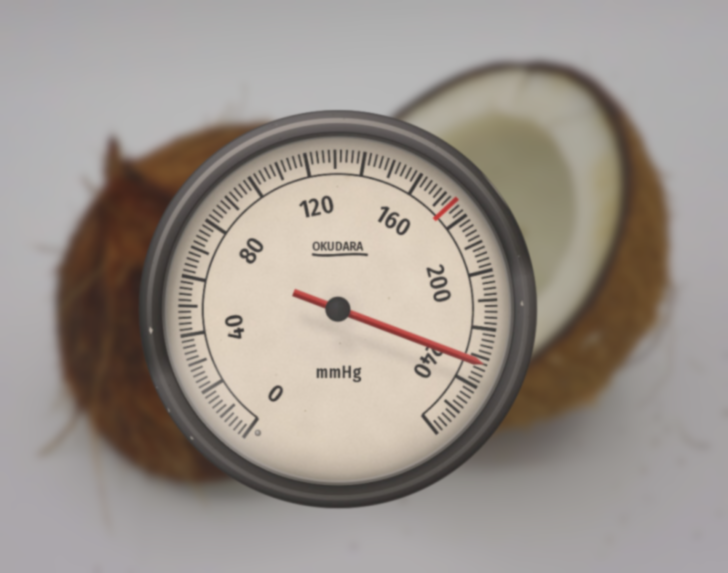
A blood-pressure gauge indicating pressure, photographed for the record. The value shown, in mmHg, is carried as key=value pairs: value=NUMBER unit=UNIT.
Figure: value=232 unit=mmHg
